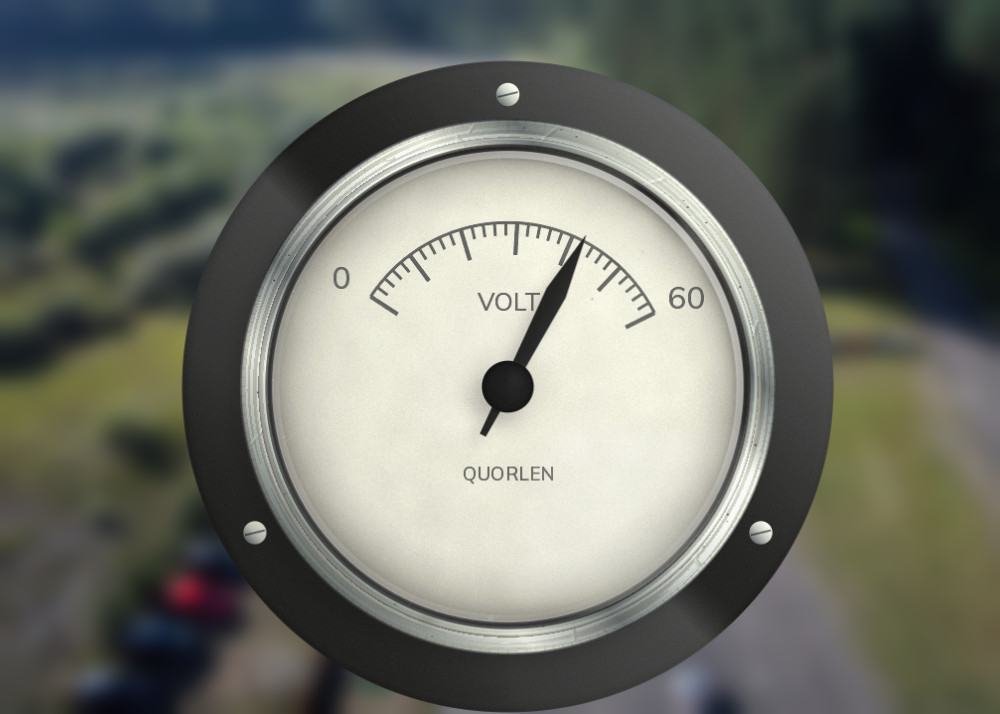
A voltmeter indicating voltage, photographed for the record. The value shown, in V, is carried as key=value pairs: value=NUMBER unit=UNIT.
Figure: value=42 unit=V
